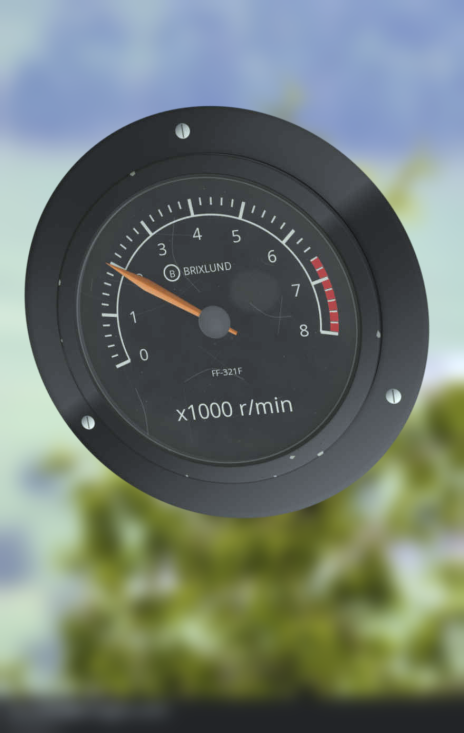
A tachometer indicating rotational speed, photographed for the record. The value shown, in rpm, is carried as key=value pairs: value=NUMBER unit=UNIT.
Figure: value=2000 unit=rpm
